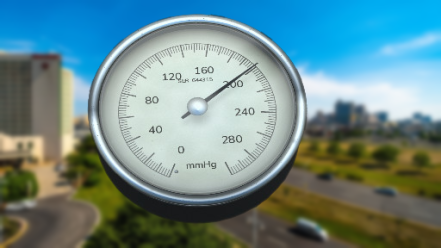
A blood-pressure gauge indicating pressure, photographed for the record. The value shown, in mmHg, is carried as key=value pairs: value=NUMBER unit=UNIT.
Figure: value=200 unit=mmHg
